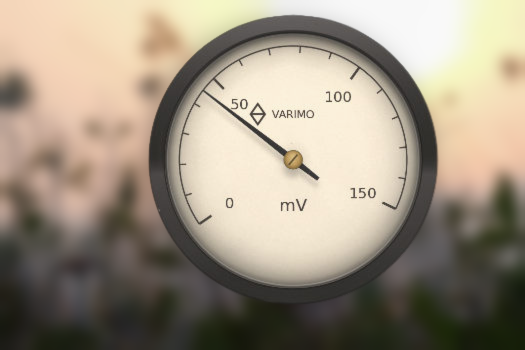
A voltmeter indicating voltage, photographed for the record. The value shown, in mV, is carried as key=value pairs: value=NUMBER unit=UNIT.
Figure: value=45 unit=mV
